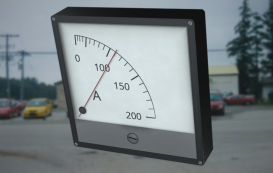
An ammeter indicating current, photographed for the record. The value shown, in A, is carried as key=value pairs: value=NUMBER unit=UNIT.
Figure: value=110 unit=A
